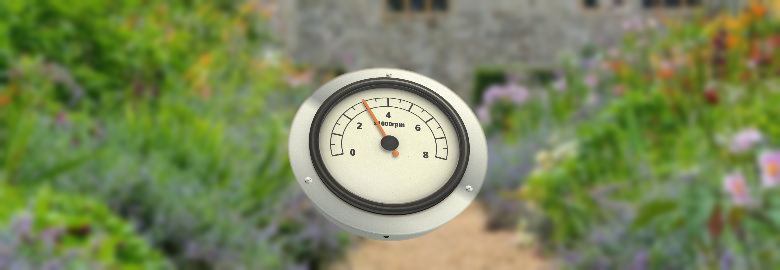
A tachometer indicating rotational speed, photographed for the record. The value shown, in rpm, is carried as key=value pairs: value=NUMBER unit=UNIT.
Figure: value=3000 unit=rpm
